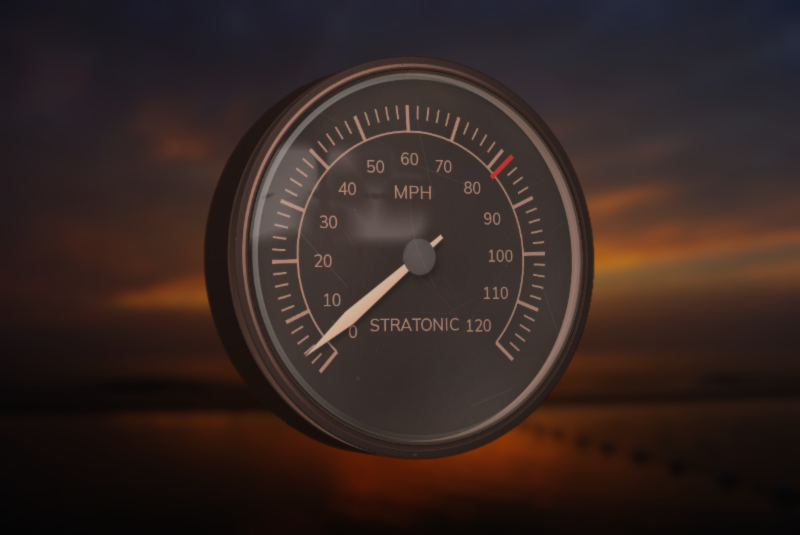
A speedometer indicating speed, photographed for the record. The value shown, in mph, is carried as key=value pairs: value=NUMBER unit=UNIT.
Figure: value=4 unit=mph
